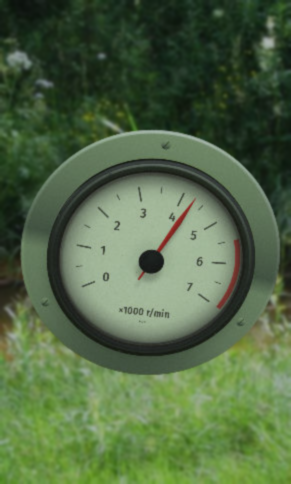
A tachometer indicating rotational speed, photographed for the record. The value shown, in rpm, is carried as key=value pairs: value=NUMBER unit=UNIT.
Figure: value=4250 unit=rpm
